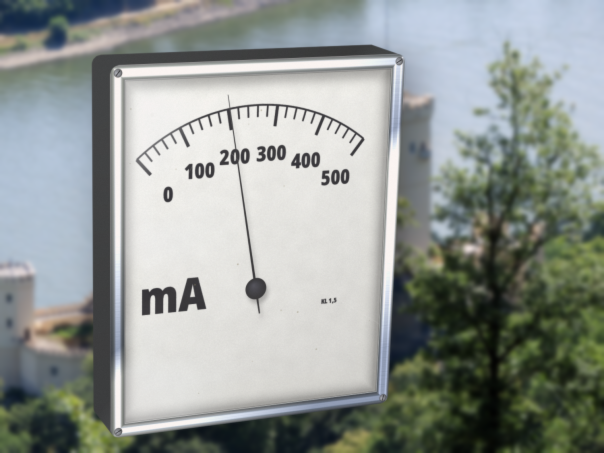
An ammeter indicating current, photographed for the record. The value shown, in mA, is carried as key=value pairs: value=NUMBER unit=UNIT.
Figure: value=200 unit=mA
